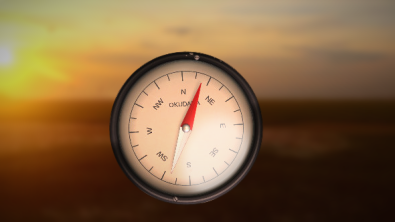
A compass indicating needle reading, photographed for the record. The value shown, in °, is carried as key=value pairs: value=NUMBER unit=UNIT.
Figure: value=22.5 unit=°
